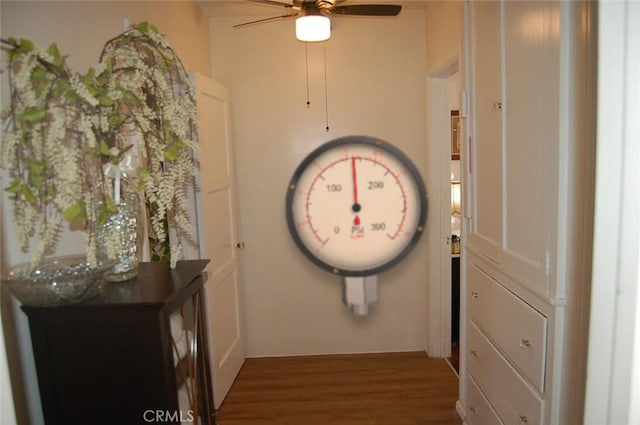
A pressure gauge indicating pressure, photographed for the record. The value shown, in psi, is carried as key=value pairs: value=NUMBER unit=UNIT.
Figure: value=150 unit=psi
